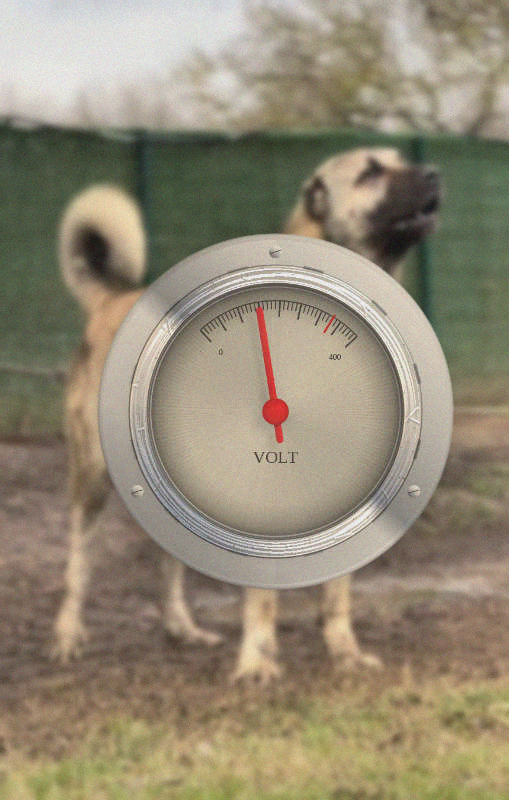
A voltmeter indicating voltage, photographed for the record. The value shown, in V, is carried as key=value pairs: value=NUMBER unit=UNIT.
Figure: value=150 unit=V
